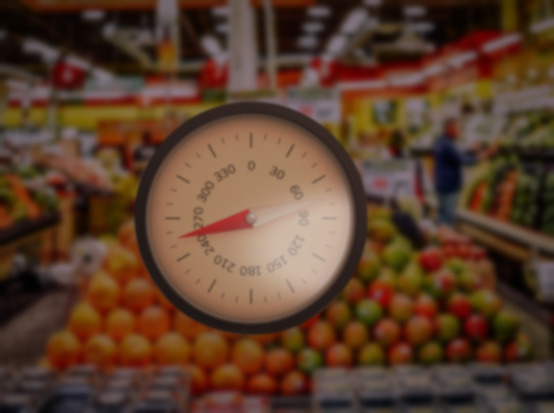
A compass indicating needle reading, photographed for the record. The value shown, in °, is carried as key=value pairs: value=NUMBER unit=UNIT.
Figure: value=255 unit=°
